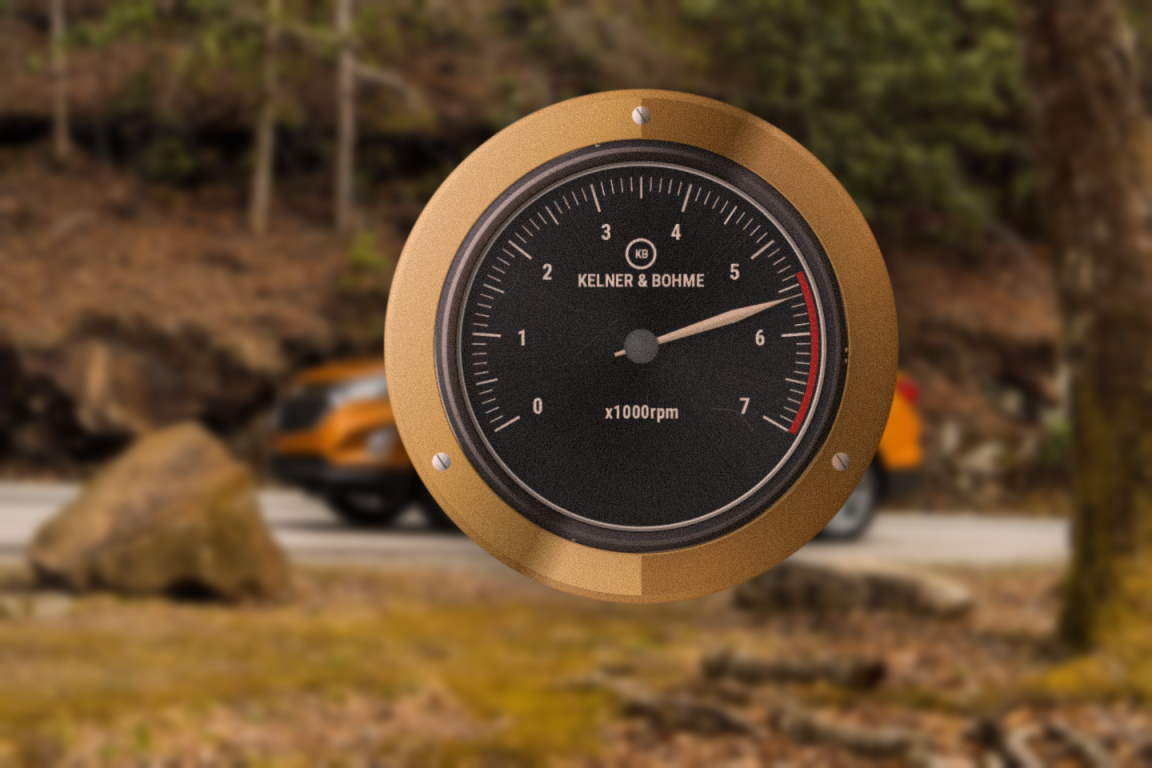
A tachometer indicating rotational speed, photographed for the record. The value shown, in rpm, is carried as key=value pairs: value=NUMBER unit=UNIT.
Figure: value=5600 unit=rpm
